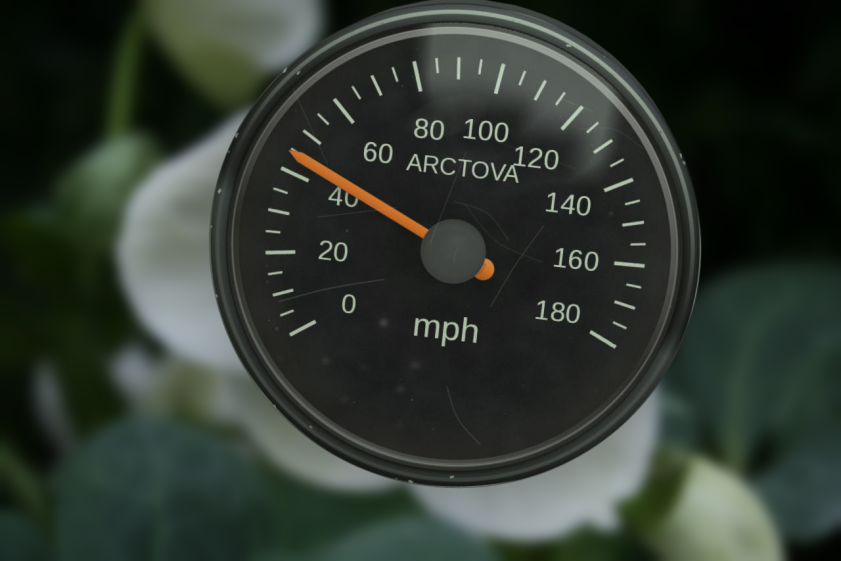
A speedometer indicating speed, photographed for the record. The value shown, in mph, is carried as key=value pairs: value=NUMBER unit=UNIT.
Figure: value=45 unit=mph
